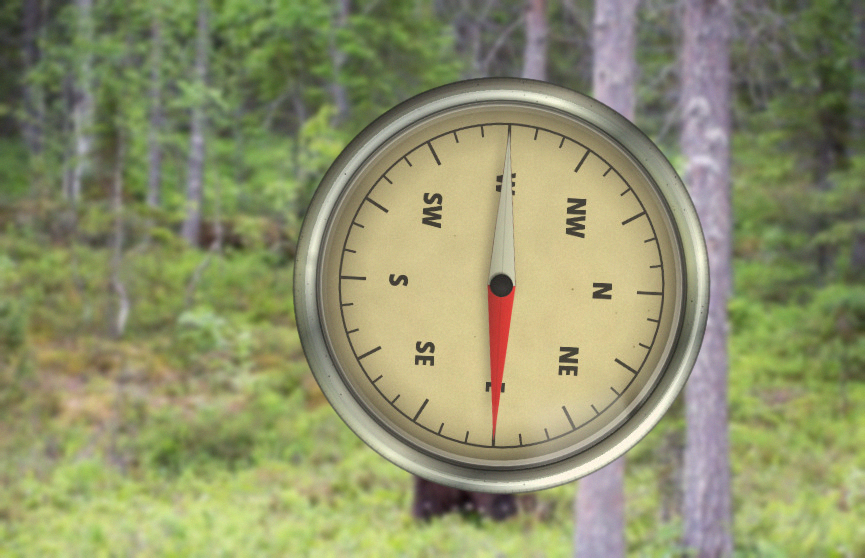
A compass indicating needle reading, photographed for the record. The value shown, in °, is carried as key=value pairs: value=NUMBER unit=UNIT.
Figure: value=90 unit=°
